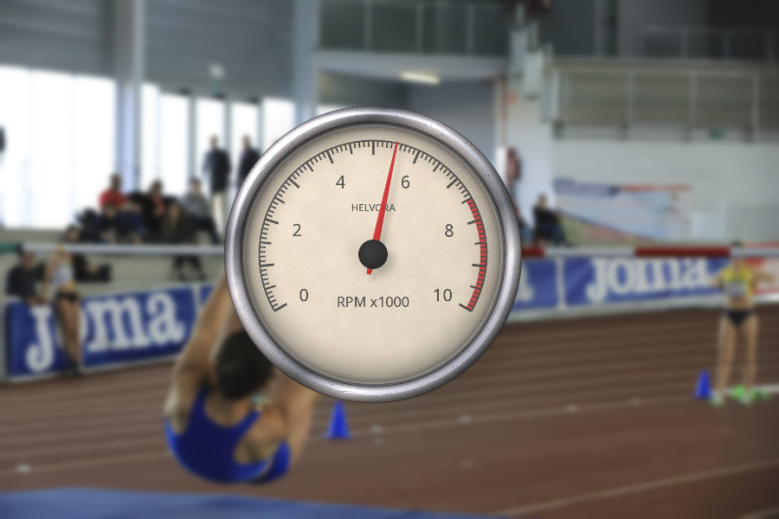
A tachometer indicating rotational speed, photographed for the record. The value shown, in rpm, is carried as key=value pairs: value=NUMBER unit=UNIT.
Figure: value=5500 unit=rpm
